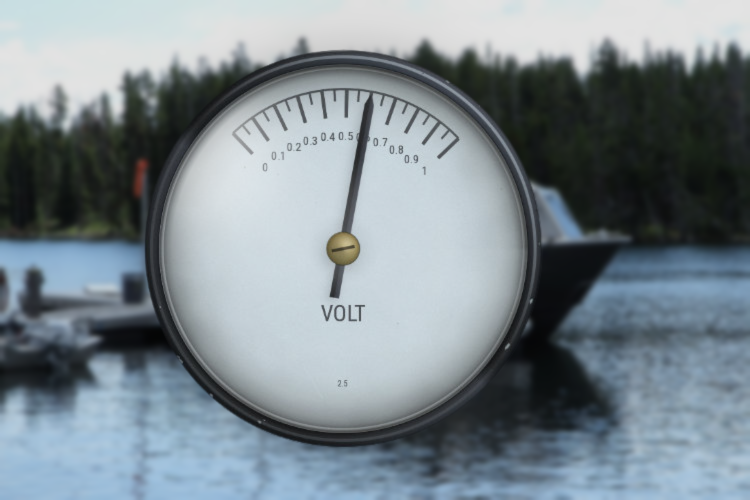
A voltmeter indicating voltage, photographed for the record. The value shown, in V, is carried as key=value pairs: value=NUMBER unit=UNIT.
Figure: value=0.6 unit=V
